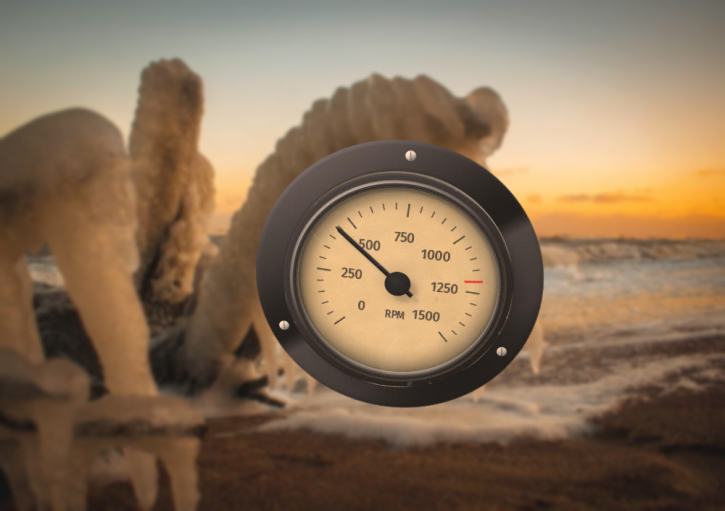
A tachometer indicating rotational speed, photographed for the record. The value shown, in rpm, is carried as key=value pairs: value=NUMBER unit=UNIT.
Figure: value=450 unit=rpm
